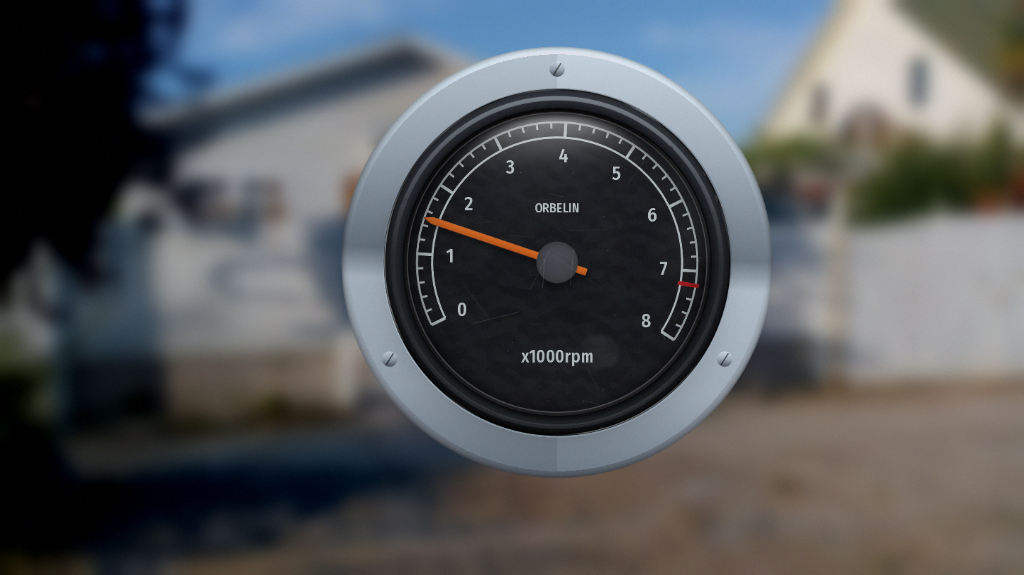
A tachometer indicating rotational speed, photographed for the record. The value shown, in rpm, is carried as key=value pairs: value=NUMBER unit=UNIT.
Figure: value=1500 unit=rpm
